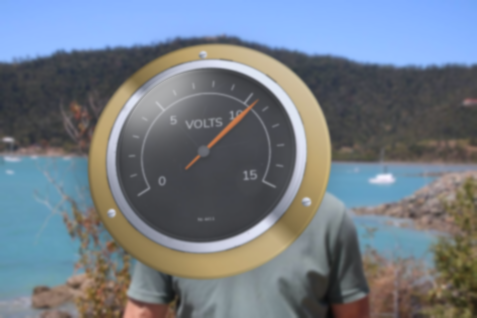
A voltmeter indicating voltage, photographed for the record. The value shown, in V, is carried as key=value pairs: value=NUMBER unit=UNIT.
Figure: value=10.5 unit=V
